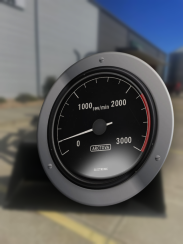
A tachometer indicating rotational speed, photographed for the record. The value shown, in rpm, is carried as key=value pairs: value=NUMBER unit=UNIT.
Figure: value=200 unit=rpm
